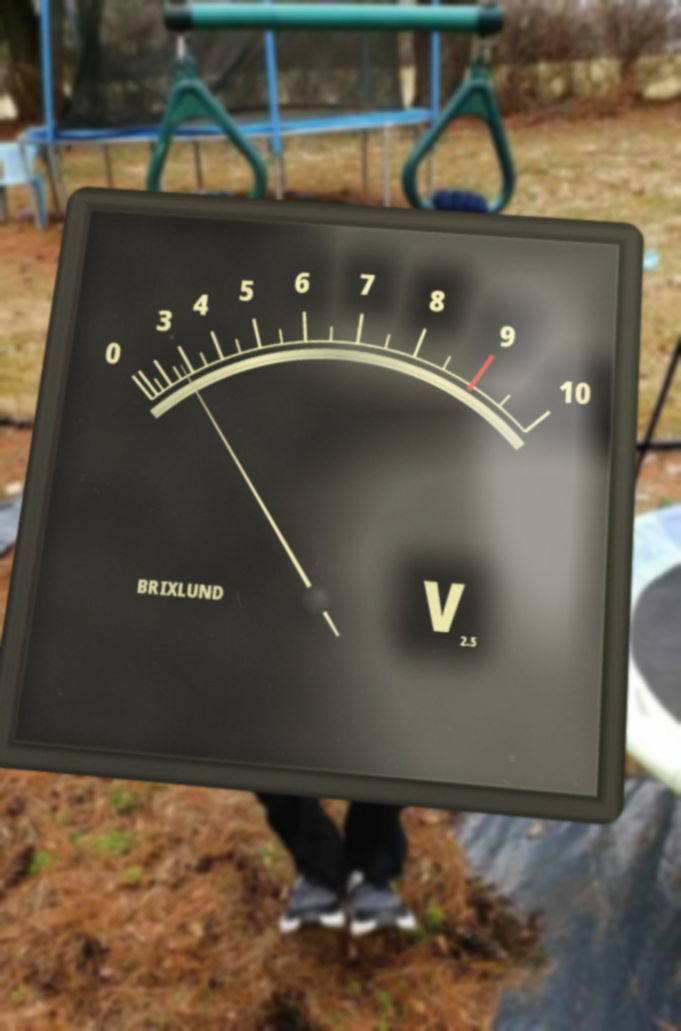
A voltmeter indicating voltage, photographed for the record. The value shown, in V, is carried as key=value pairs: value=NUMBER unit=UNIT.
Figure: value=2.75 unit=V
